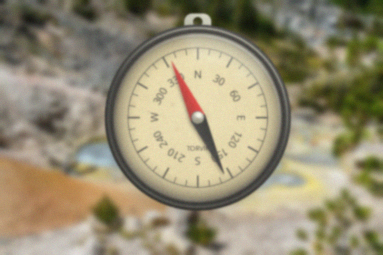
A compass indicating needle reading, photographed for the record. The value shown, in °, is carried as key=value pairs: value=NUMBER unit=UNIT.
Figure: value=335 unit=°
